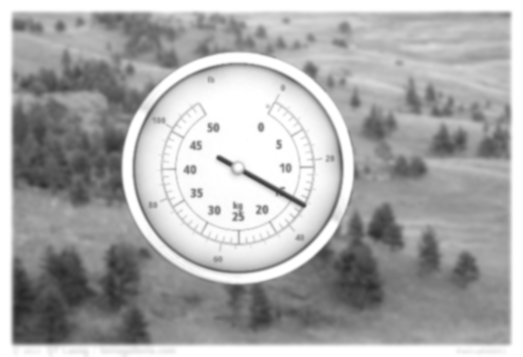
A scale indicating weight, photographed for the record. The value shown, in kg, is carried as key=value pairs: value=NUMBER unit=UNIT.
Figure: value=15 unit=kg
